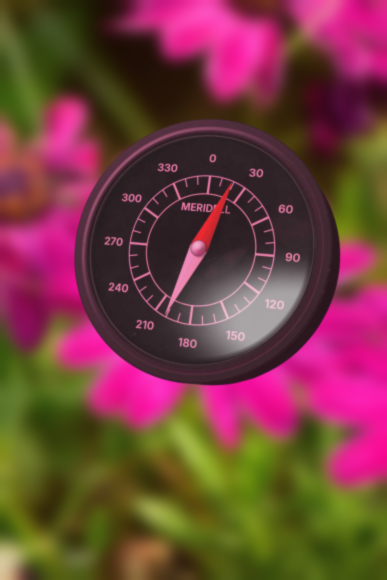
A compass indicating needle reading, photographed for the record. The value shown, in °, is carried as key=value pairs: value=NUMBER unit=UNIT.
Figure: value=20 unit=°
